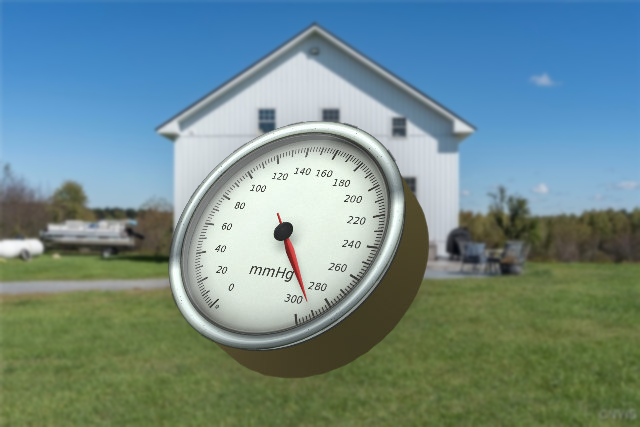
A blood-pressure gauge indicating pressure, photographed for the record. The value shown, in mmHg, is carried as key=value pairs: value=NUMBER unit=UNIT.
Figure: value=290 unit=mmHg
